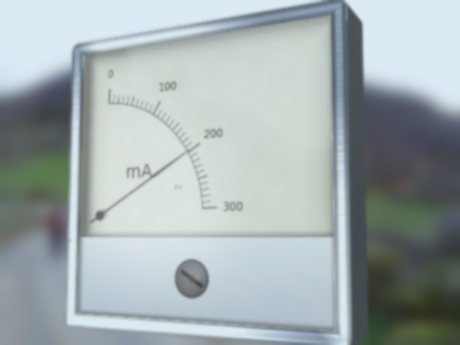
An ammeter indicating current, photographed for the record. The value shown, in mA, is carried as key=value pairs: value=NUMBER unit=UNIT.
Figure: value=200 unit=mA
